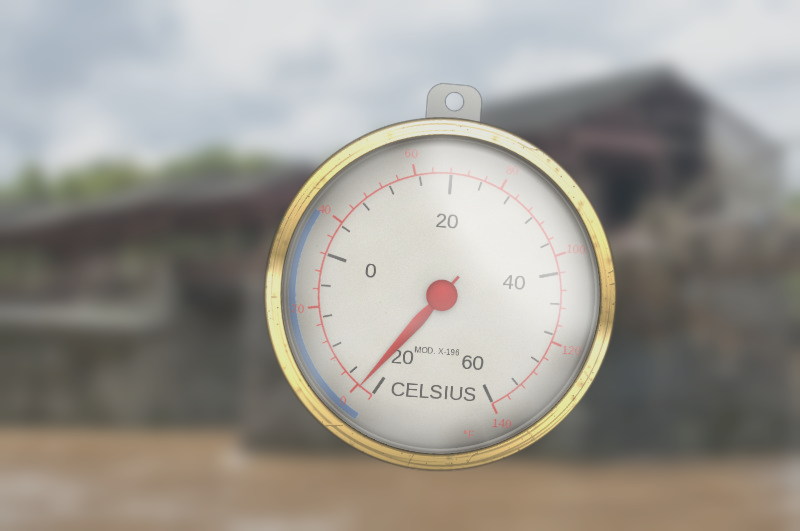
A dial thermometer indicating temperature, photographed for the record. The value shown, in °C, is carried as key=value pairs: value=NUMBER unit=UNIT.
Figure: value=-18 unit=°C
